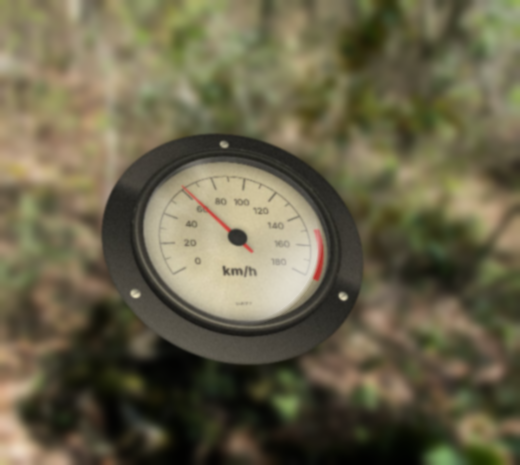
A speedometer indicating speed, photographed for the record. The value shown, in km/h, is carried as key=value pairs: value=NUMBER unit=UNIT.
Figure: value=60 unit=km/h
